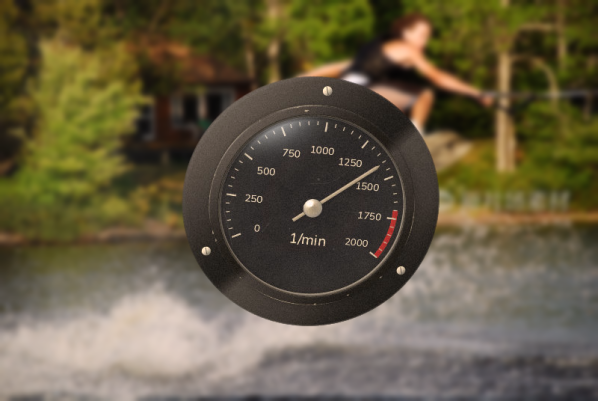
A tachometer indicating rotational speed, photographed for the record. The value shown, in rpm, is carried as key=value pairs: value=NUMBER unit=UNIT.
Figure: value=1400 unit=rpm
